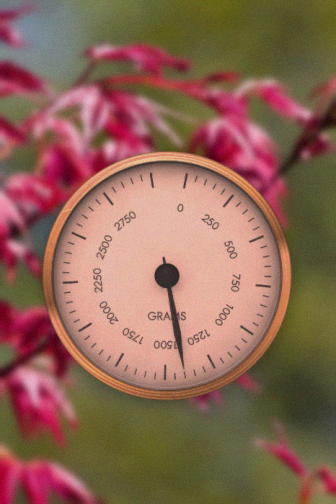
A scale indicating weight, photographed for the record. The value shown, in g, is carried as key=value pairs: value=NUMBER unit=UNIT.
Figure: value=1400 unit=g
